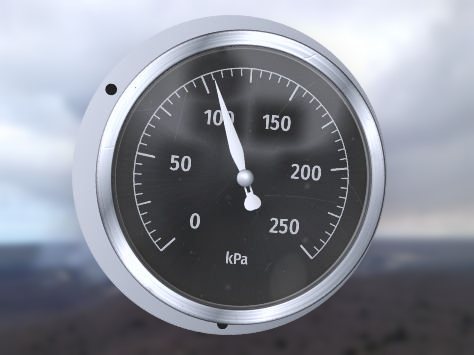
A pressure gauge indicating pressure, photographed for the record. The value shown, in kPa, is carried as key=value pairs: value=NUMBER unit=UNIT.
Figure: value=105 unit=kPa
